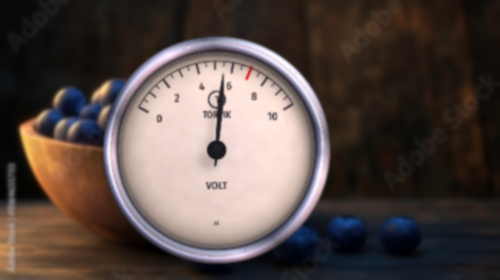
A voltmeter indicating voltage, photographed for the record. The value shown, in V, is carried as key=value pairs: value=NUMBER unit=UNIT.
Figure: value=5.5 unit=V
